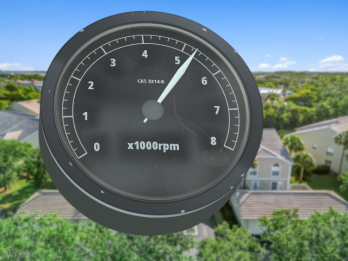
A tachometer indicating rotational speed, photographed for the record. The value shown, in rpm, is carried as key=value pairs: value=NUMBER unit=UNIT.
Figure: value=5300 unit=rpm
